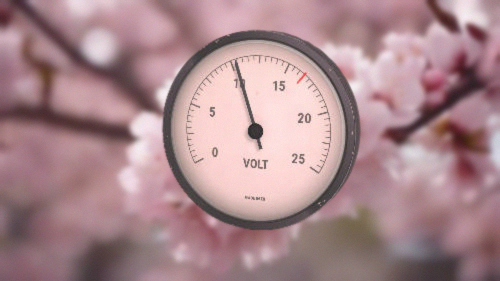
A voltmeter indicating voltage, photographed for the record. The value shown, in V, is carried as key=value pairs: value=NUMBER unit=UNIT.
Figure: value=10.5 unit=V
